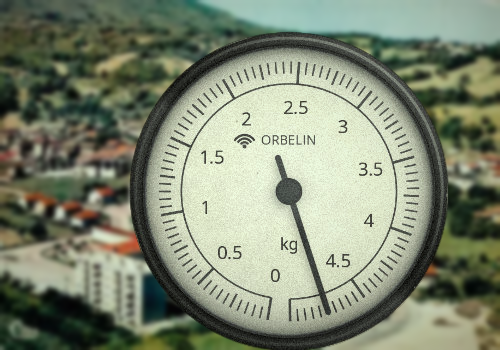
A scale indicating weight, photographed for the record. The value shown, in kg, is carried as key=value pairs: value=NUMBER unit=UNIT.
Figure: value=4.75 unit=kg
